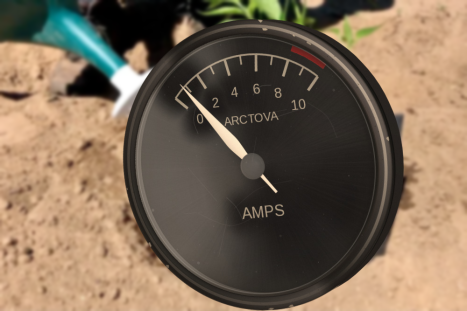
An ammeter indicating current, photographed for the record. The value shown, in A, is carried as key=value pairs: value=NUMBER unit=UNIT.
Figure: value=1 unit=A
